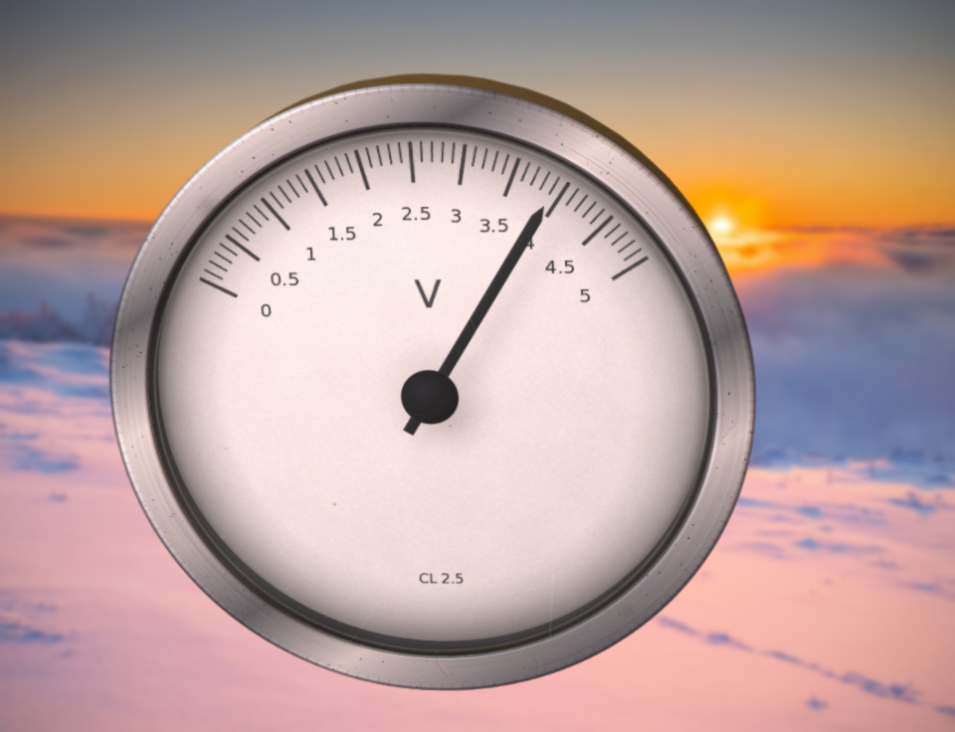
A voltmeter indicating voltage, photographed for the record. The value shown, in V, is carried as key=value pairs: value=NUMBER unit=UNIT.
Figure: value=3.9 unit=V
